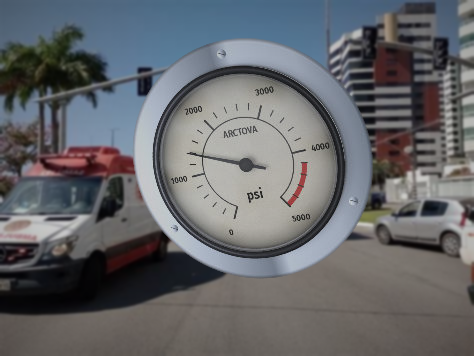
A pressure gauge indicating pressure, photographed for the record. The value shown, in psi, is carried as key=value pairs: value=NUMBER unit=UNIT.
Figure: value=1400 unit=psi
